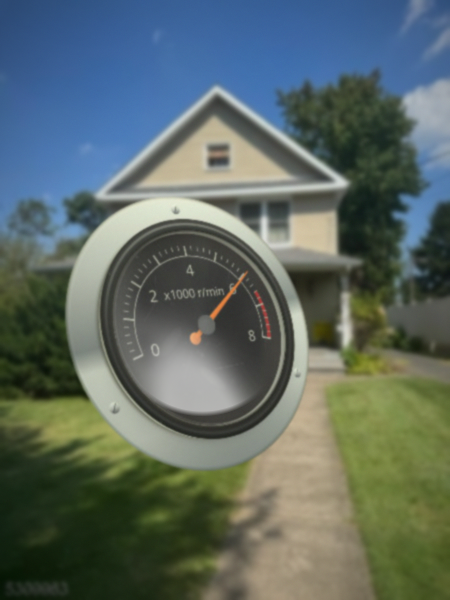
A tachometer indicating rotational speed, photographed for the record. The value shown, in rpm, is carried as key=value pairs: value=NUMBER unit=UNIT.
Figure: value=6000 unit=rpm
